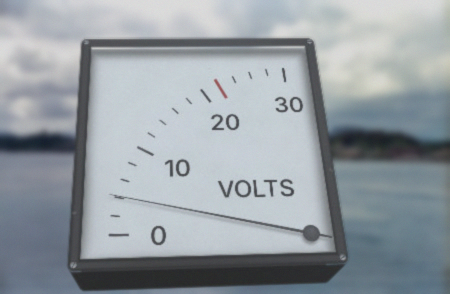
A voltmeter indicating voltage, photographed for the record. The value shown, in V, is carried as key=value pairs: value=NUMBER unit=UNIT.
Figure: value=4 unit=V
